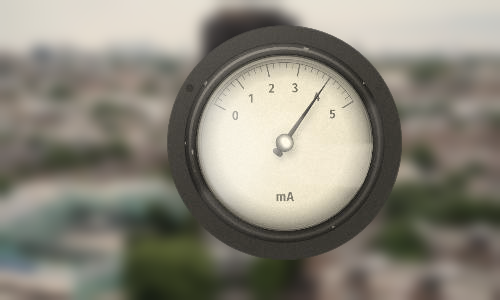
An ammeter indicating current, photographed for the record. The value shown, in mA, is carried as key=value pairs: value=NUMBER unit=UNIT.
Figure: value=4 unit=mA
